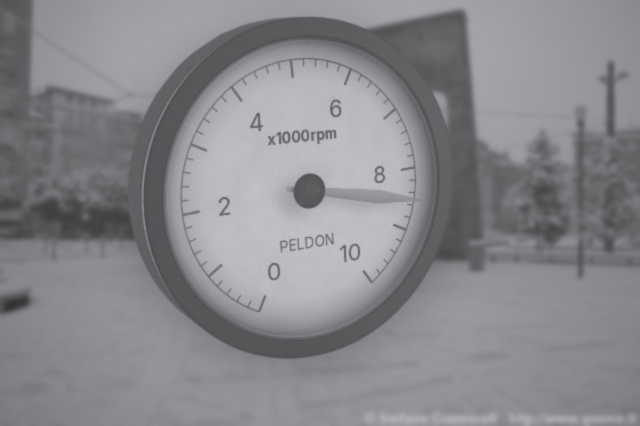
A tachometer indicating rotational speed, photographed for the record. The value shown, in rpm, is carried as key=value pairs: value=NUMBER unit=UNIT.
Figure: value=8500 unit=rpm
